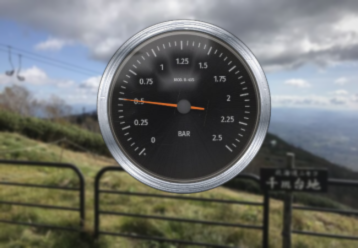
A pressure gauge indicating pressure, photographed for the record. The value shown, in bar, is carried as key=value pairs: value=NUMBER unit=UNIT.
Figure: value=0.5 unit=bar
